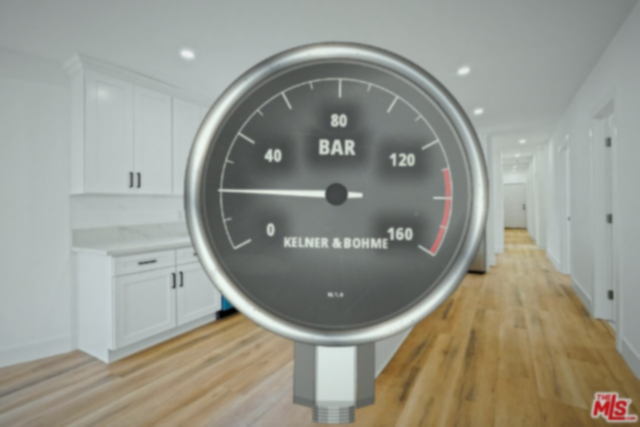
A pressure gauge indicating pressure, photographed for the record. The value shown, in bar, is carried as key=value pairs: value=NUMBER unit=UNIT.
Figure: value=20 unit=bar
